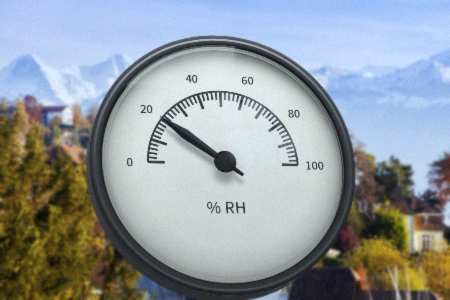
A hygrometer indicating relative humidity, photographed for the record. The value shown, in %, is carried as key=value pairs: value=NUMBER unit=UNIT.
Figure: value=20 unit=%
